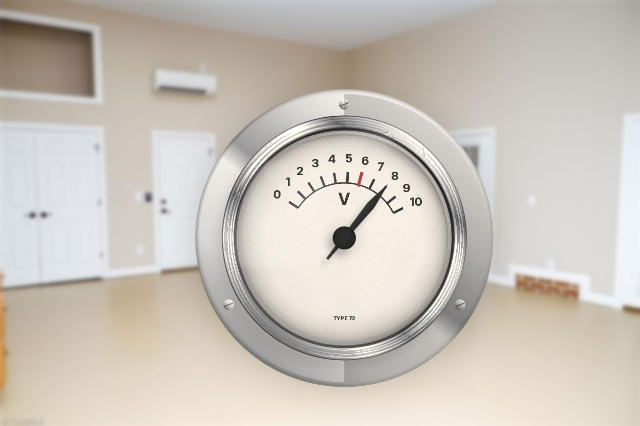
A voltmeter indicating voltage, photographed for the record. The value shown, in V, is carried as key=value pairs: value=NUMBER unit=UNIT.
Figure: value=8 unit=V
